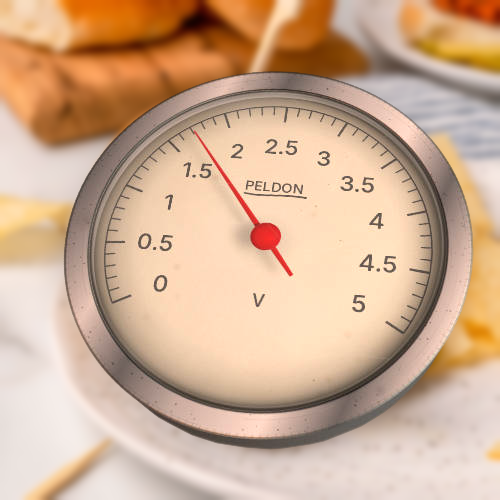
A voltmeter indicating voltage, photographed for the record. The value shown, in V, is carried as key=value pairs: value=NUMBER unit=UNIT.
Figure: value=1.7 unit=V
